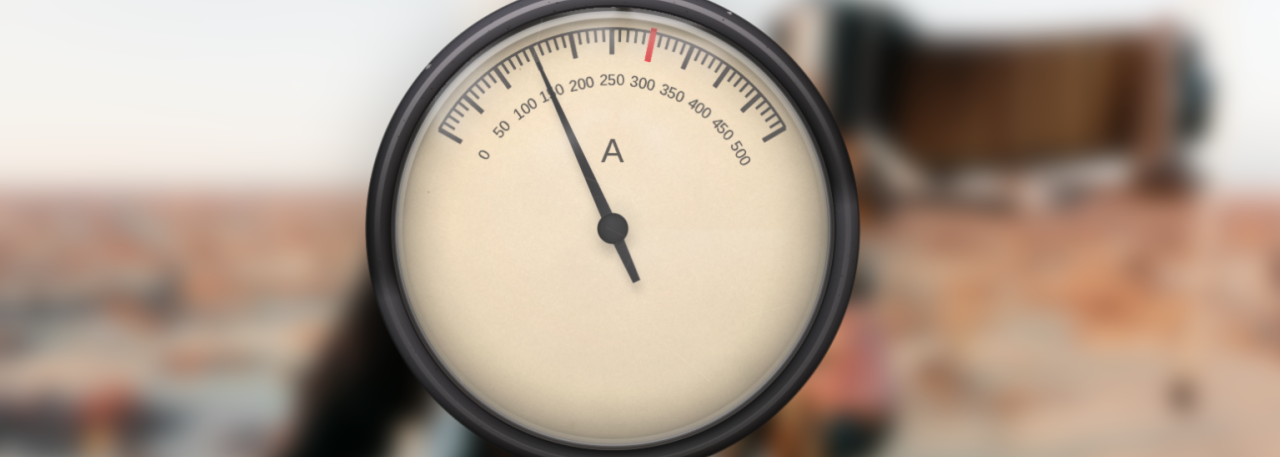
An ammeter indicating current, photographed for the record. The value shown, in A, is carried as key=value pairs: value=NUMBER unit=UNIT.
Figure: value=150 unit=A
